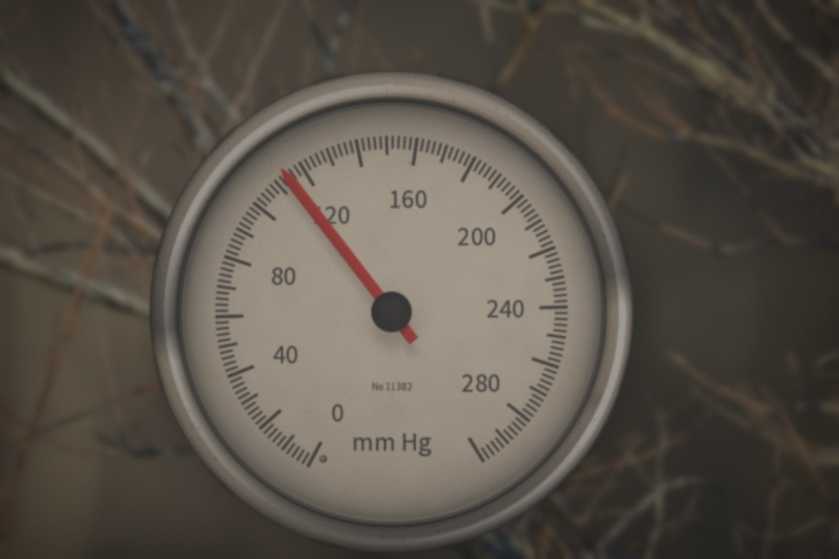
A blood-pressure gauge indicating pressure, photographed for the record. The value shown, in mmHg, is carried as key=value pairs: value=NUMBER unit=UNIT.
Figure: value=114 unit=mmHg
